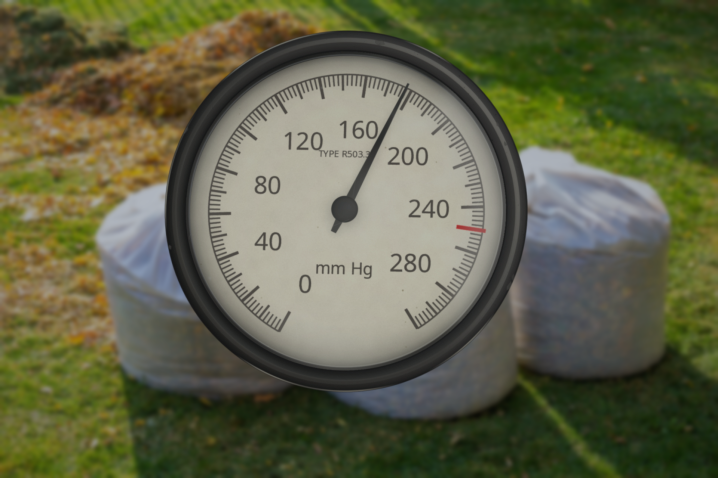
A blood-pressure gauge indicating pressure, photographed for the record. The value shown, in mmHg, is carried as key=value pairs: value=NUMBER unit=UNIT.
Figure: value=178 unit=mmHg
